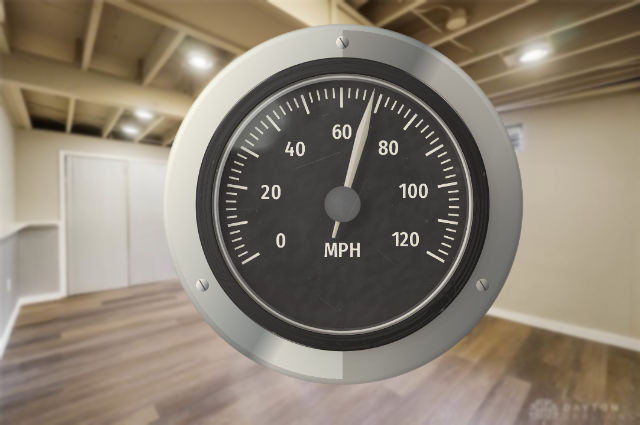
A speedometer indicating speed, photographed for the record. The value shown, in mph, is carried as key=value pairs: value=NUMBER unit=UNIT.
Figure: value=68 unit=mph
